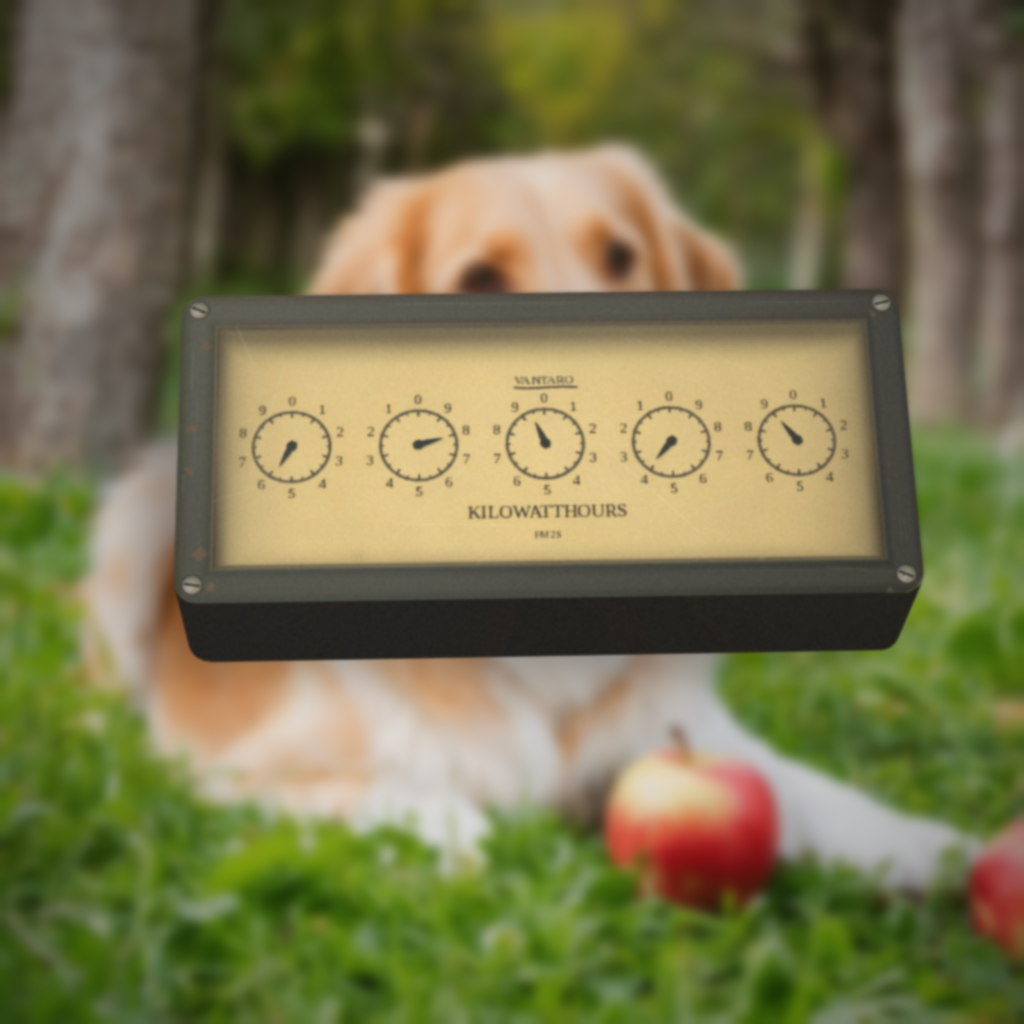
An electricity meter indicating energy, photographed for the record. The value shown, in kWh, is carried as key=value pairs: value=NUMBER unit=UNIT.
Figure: value=57939 unit=kWh
